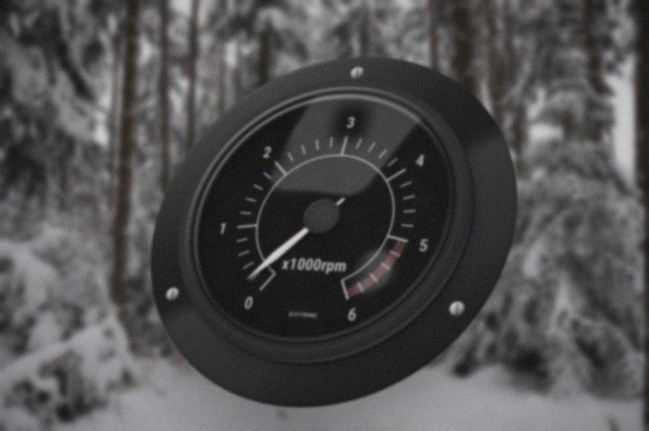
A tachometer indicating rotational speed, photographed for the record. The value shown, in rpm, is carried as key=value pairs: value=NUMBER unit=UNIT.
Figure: value=200 unit=rpm
